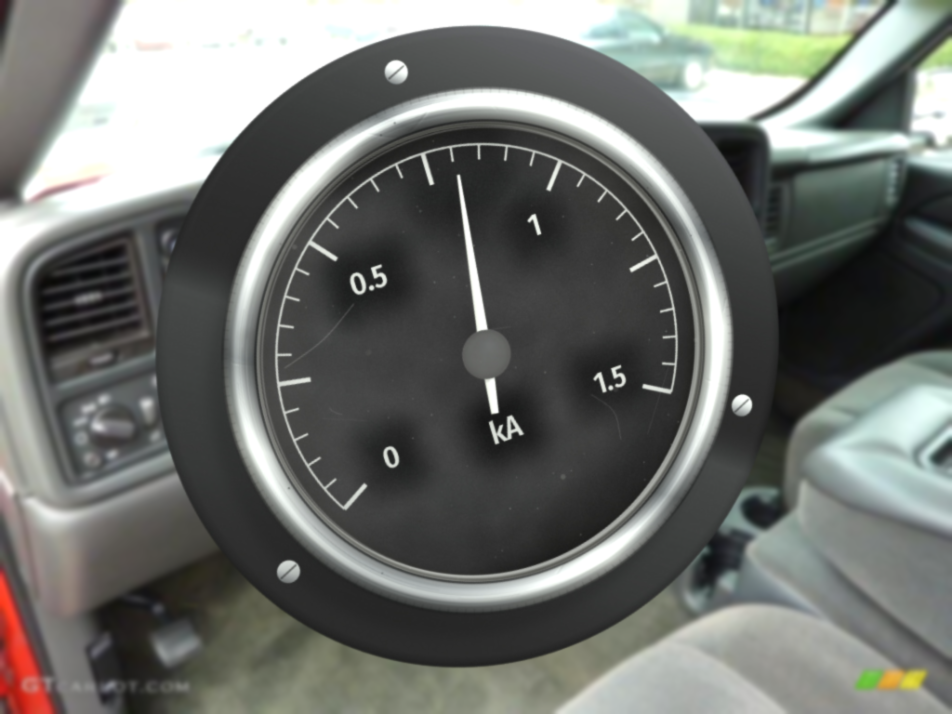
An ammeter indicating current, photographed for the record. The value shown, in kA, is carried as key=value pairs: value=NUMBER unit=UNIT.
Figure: value=0.8 unit=kA
